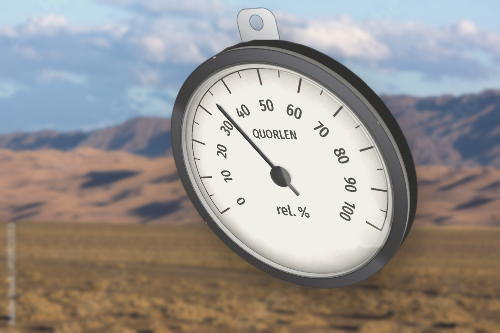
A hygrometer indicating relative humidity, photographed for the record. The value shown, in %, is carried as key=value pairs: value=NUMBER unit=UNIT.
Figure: value=35 unit=%
